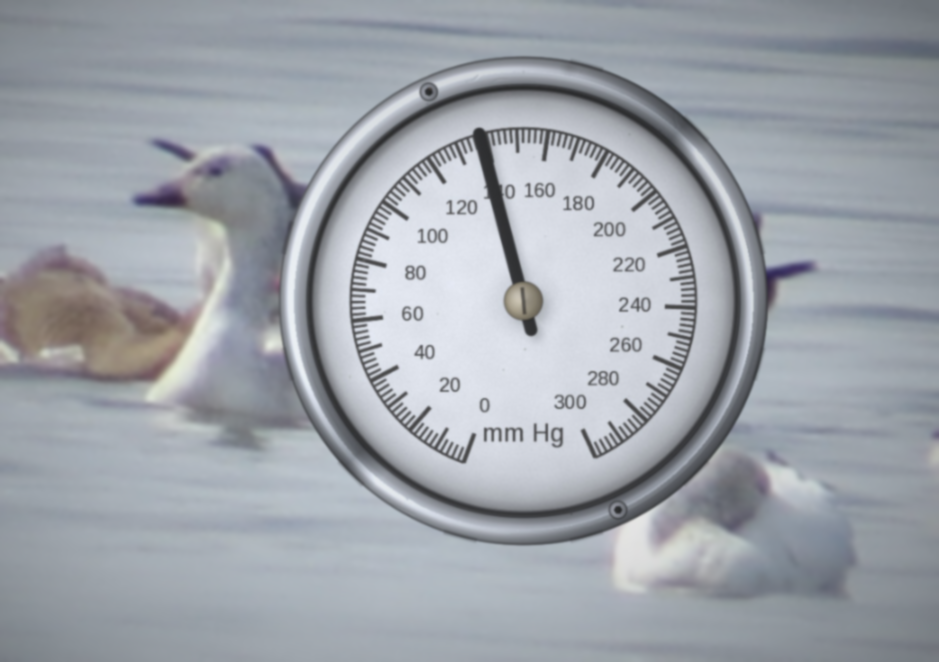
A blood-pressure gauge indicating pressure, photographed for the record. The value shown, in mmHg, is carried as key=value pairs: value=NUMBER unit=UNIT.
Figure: value=138 unit=mmHg
